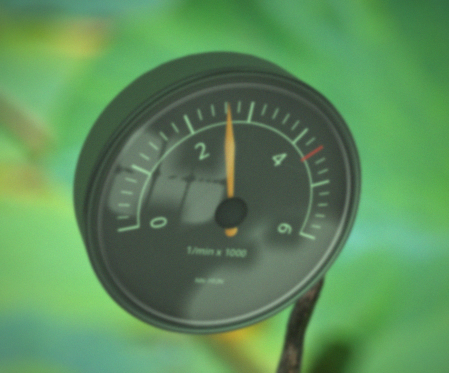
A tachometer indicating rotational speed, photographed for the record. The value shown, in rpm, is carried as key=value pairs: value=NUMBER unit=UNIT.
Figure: value=2600 unit=rpm
